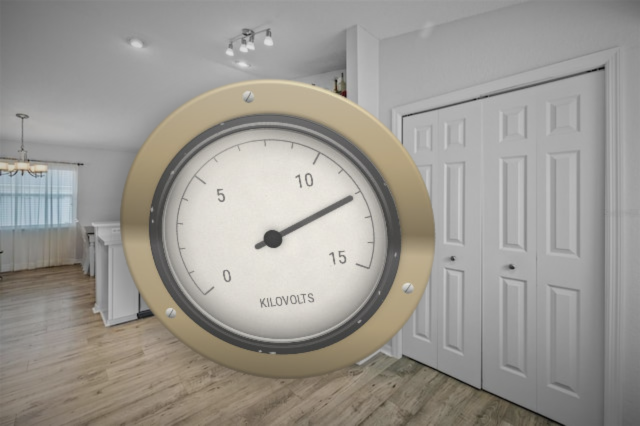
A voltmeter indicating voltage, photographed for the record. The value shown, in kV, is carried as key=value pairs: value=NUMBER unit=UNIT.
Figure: value=12 unit=kV
